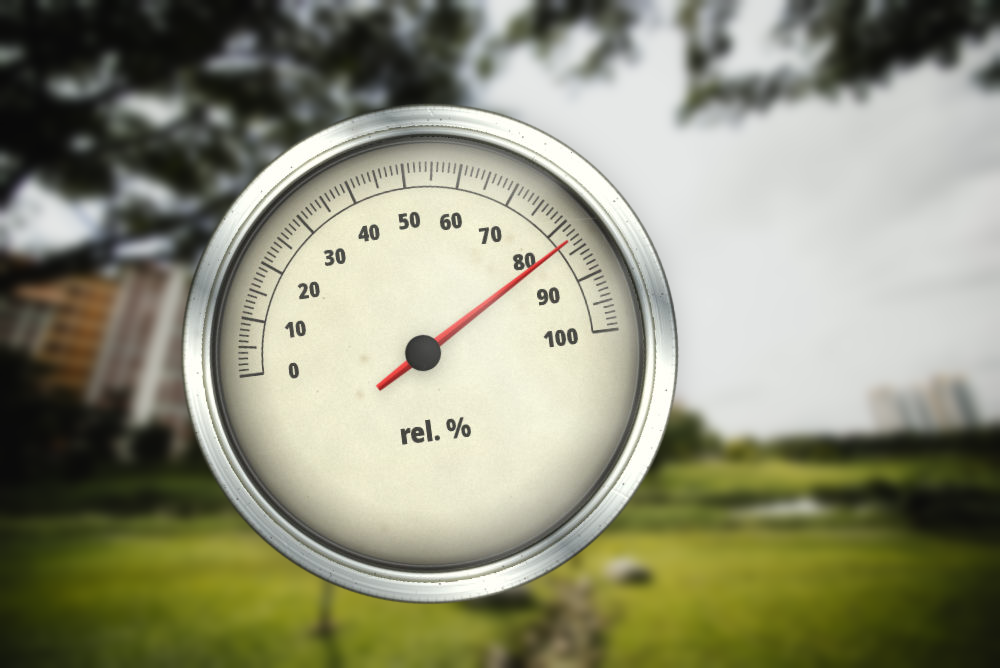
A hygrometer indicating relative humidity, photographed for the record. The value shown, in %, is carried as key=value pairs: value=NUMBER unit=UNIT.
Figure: value=83 unit=%
